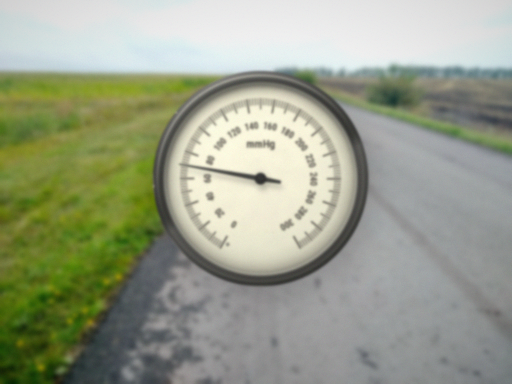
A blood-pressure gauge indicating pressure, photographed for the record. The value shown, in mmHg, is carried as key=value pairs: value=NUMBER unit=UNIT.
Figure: value=70 unit=mmHg
